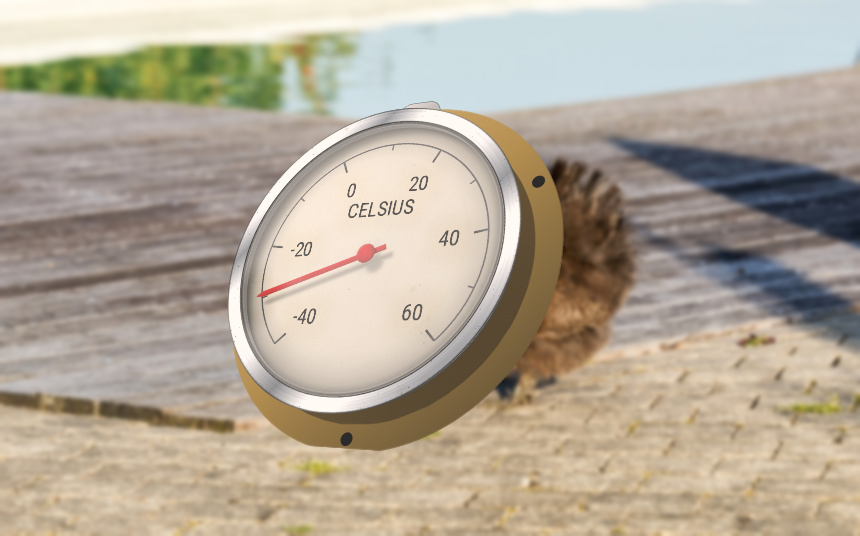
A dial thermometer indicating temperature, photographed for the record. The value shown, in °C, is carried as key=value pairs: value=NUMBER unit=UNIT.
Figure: value=-30 unit=°C
